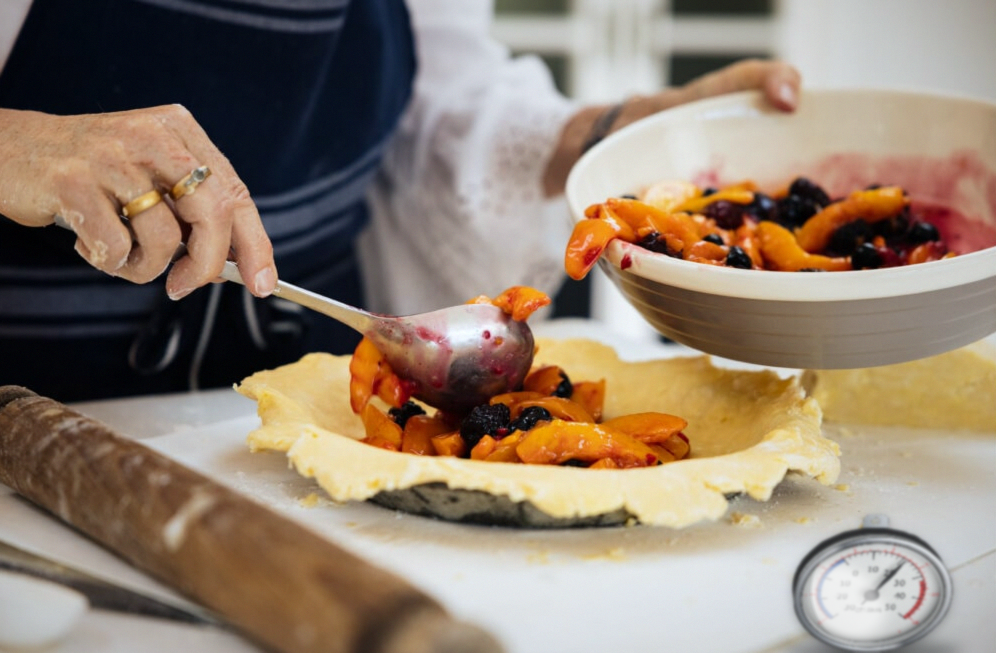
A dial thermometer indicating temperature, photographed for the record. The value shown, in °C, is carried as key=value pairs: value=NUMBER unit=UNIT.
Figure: value=20 unit=°C
